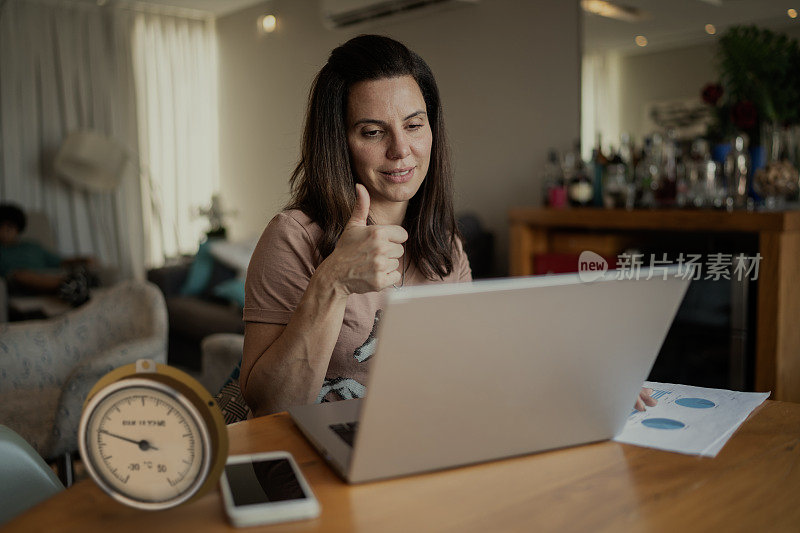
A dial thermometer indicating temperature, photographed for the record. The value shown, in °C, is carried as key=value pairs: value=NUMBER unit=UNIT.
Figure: value=-10 unit=°C
